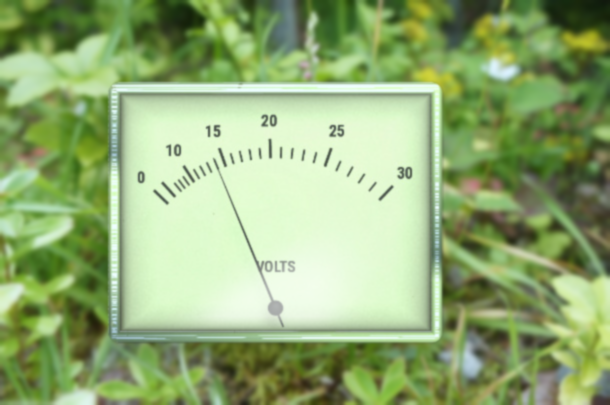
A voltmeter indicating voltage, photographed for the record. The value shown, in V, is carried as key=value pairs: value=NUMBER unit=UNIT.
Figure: value=14 unit=V
